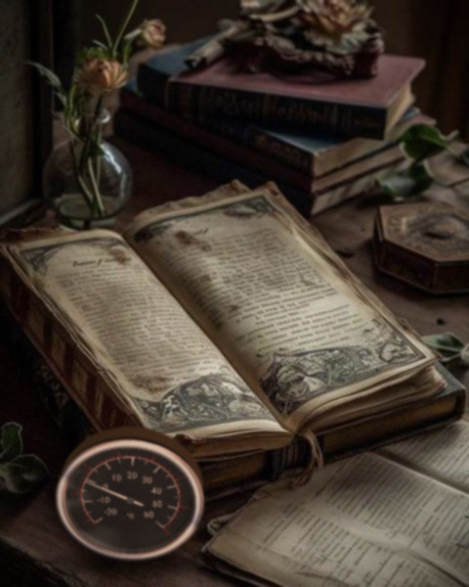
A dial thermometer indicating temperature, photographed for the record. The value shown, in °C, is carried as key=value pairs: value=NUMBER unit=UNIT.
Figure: value=0 unit=°C
